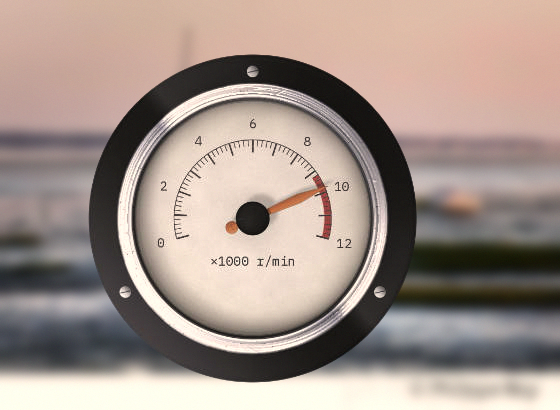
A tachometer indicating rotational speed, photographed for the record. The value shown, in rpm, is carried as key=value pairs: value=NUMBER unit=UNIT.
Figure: value=9800 unit=rpm
